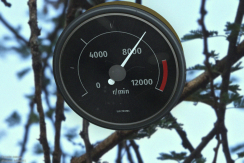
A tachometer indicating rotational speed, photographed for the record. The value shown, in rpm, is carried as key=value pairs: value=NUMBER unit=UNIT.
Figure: value=8000 unit=rpm
